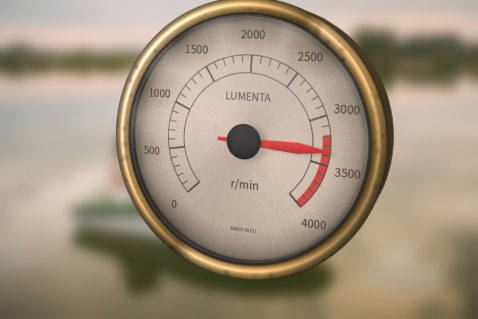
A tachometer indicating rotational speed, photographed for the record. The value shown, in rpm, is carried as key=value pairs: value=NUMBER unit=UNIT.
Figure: value=3350 unit=rpm
